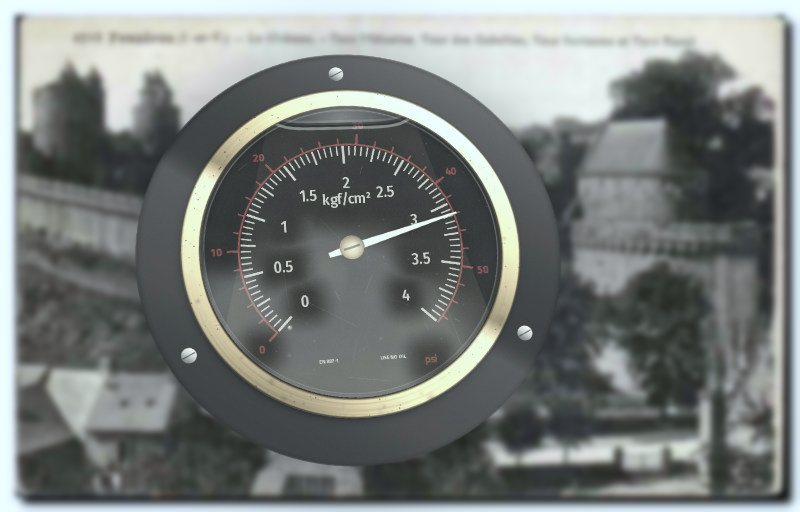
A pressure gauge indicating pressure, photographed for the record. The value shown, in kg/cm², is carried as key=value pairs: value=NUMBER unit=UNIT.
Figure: value=3.1 unit=kg/cm²
